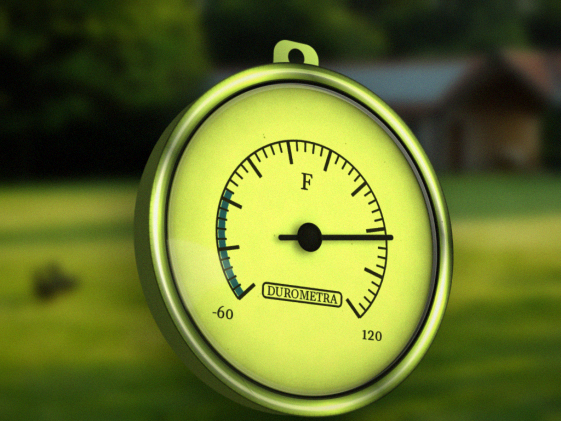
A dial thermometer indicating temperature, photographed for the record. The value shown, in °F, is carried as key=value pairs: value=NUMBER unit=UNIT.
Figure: value=84 unit=°F
